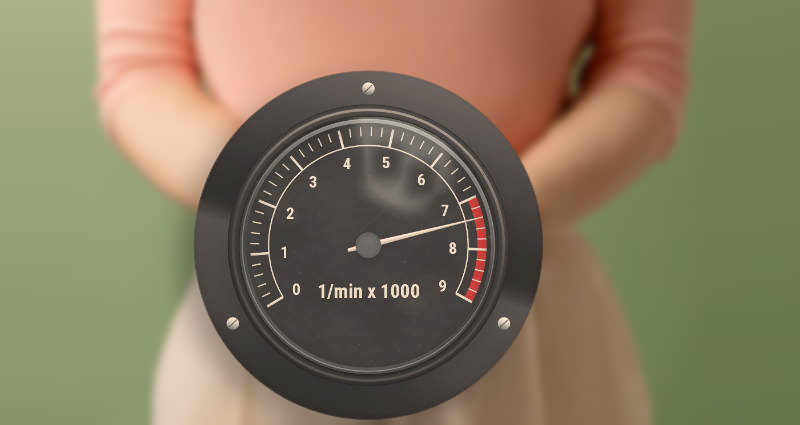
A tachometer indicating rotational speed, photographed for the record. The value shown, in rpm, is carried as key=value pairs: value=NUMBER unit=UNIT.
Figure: value=7400 unit=rpm
